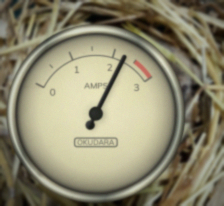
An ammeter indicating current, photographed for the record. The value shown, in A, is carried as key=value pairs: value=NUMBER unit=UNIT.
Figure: value=2.25 unit=A
